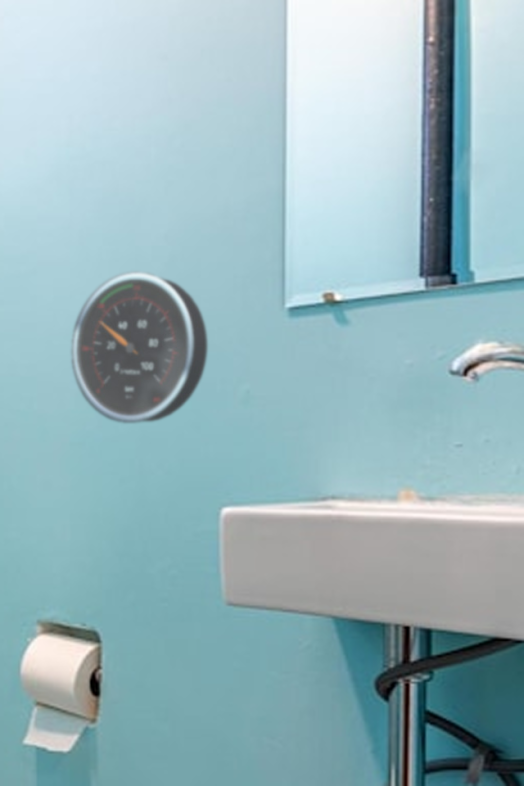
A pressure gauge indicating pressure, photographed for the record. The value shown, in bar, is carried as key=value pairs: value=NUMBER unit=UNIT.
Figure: value=30 unit=bar
